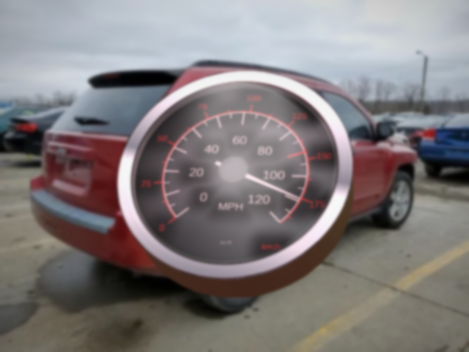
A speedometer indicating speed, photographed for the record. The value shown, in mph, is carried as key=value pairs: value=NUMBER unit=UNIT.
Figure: value=110 unit=mph
